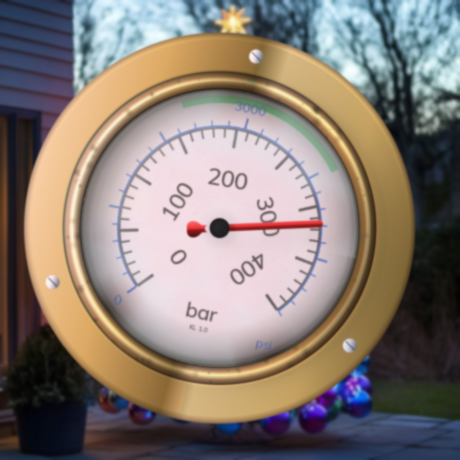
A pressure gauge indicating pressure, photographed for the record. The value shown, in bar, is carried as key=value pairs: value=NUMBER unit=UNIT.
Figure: value=315 unit=bar
